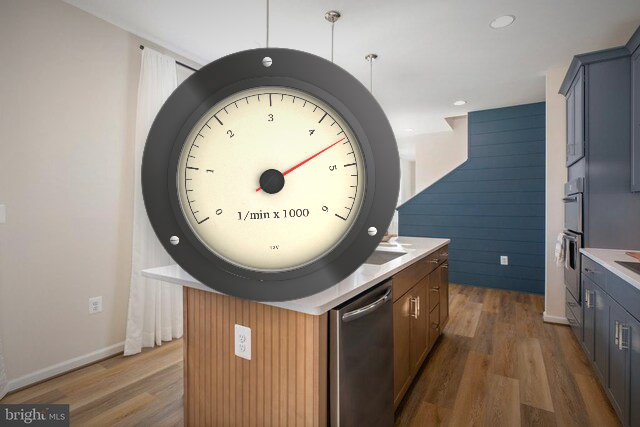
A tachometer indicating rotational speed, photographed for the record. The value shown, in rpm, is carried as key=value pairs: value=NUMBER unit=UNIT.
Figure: value=4500 unit=rpm
